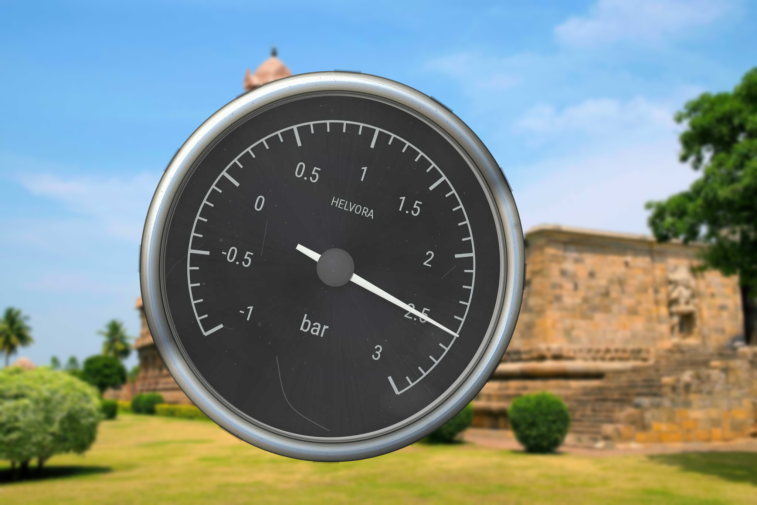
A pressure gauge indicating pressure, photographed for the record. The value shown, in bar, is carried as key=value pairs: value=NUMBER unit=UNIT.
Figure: value=2.5 unit=bar
